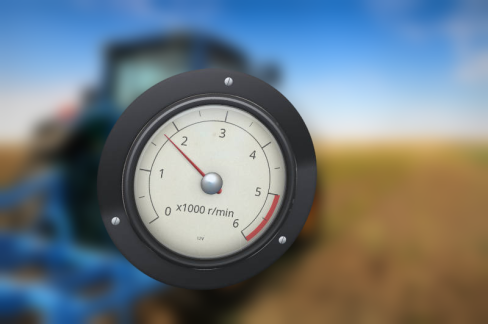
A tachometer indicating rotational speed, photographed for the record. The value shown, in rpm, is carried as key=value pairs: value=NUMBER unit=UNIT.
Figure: value=1750 unit=rpm
